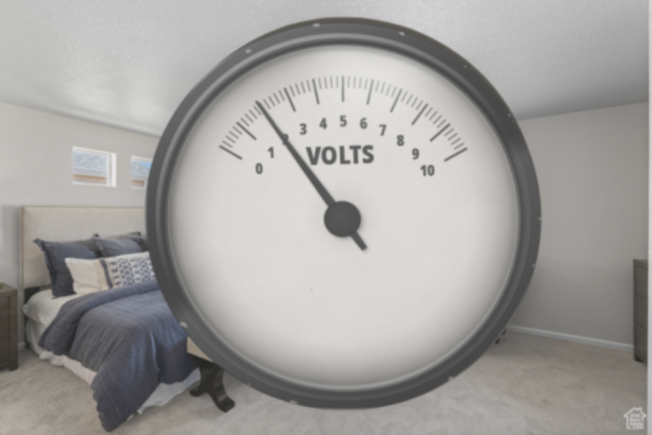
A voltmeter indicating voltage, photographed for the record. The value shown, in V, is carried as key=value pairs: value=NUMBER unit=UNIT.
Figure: value=2 unit=V
